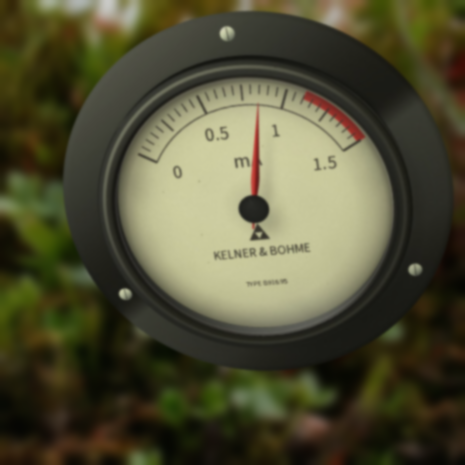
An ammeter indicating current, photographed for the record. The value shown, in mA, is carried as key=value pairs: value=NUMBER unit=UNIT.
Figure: value=0.85 unit=mA
